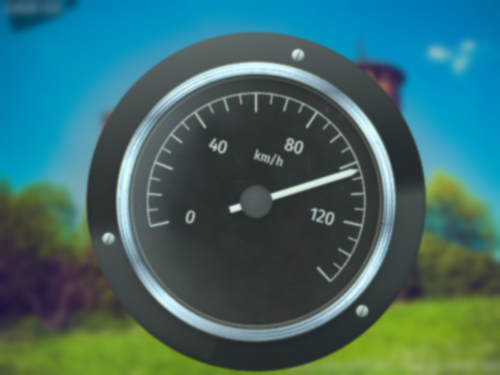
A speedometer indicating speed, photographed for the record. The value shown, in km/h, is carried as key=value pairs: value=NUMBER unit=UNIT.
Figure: value=102.5 unit=km/h
